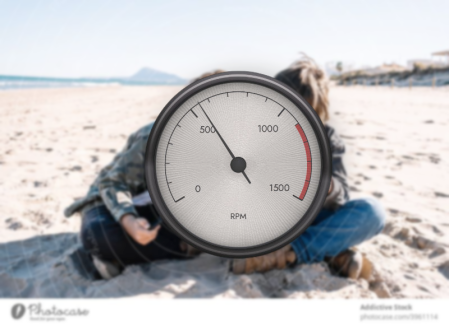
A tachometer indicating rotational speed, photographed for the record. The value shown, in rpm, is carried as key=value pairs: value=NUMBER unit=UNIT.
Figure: value=550 unit=rpm
